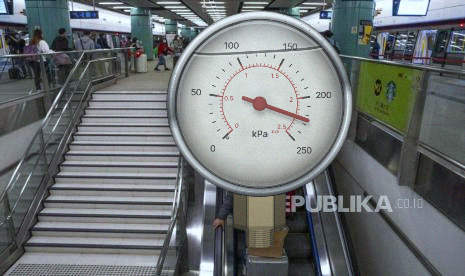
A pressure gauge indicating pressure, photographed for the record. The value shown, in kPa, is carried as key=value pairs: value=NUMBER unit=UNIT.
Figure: value=225 unit=kPa
